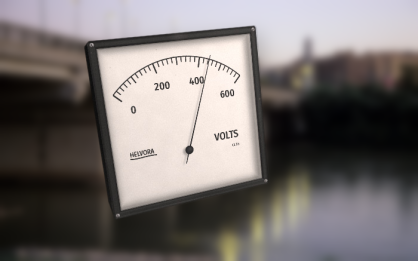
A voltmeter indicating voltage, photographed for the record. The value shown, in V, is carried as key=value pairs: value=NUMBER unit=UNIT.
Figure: value=440 unit=V
